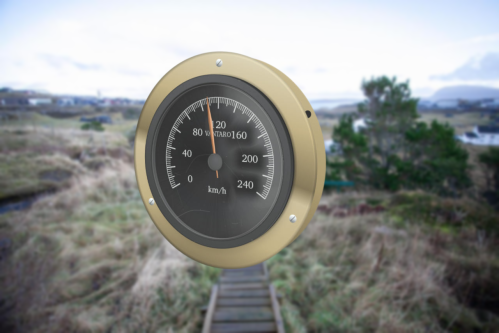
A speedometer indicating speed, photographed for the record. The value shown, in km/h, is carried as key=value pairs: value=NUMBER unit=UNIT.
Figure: value=110 unit=km/h
